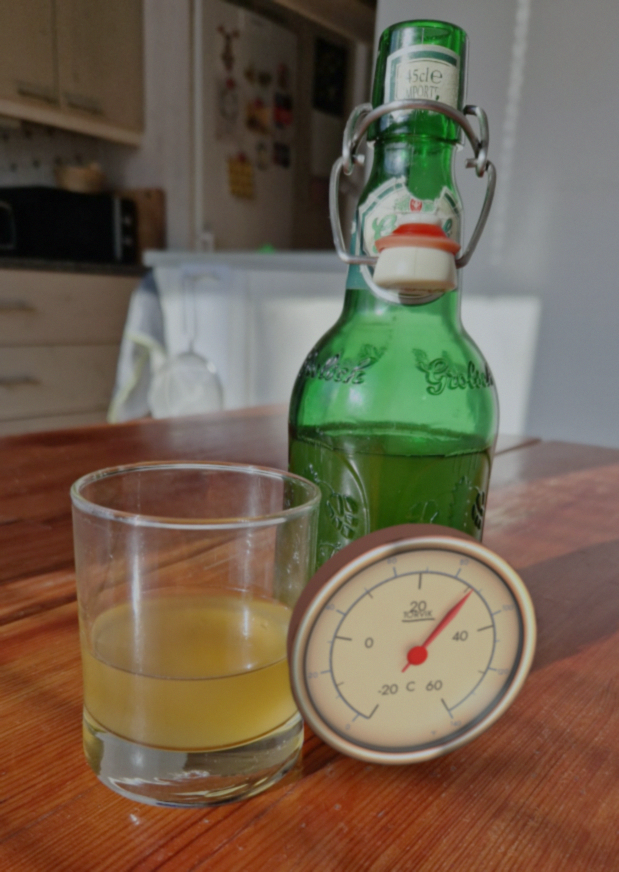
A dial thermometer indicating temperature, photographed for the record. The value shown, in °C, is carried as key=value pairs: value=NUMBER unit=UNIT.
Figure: value=30 unit=°C
